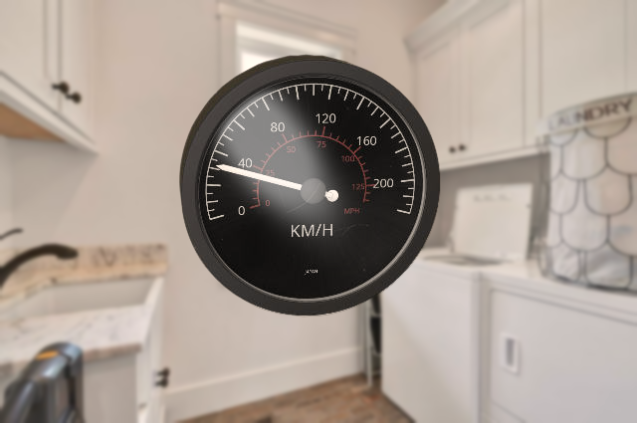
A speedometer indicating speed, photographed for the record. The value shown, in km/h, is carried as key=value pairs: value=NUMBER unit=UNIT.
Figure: value=32.5 unit=km/h
